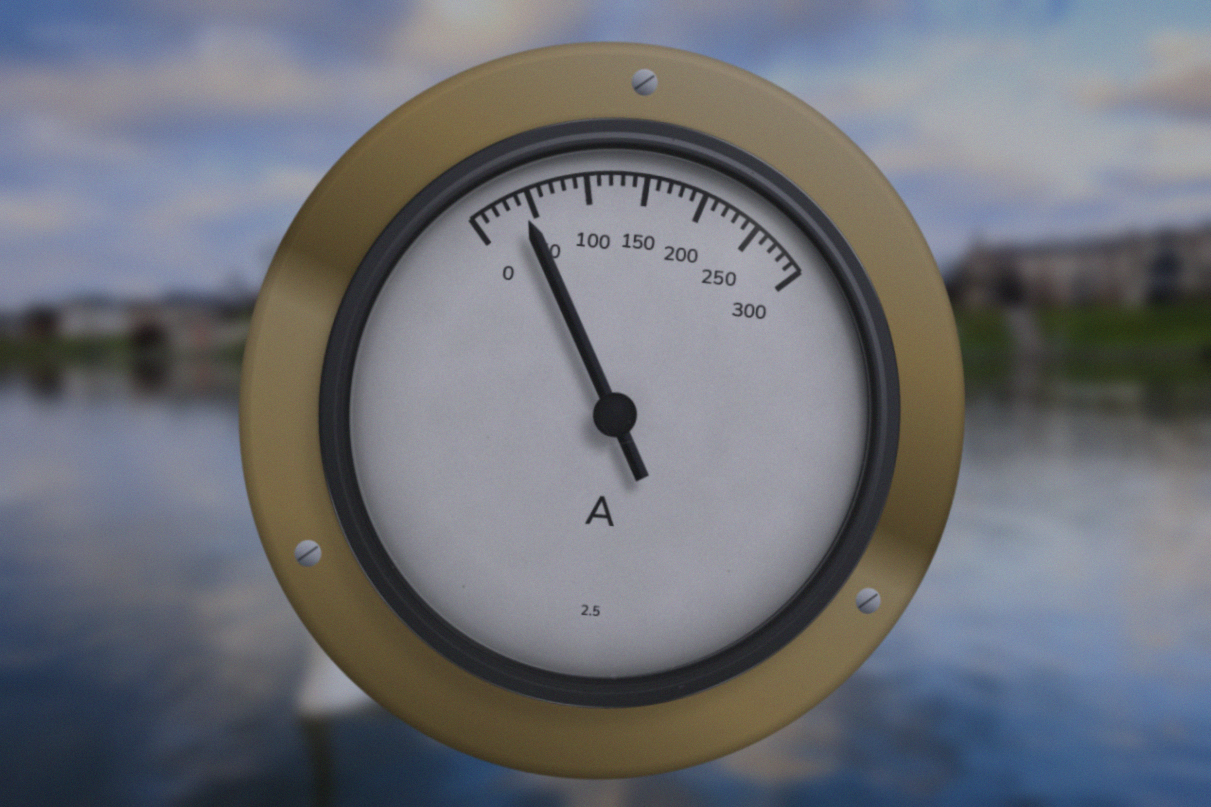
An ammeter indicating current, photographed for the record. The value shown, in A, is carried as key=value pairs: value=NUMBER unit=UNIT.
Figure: value=40 unit=A
